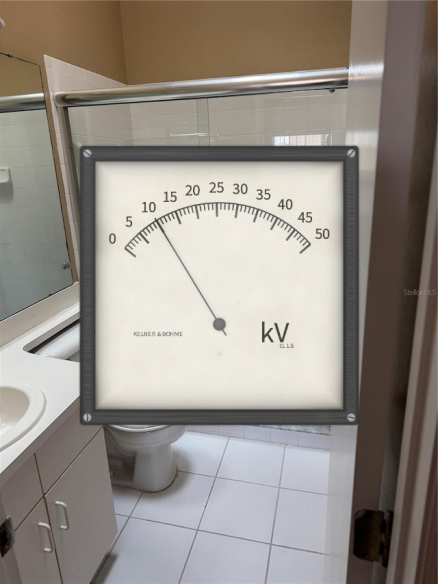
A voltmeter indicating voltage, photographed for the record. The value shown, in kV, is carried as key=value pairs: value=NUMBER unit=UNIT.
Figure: value=10 unit=kV
